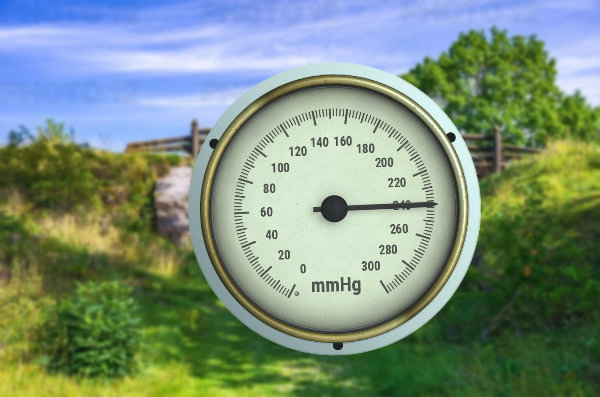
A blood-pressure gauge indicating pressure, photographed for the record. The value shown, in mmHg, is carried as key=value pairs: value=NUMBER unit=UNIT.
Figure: value=240 unit=mmHg
